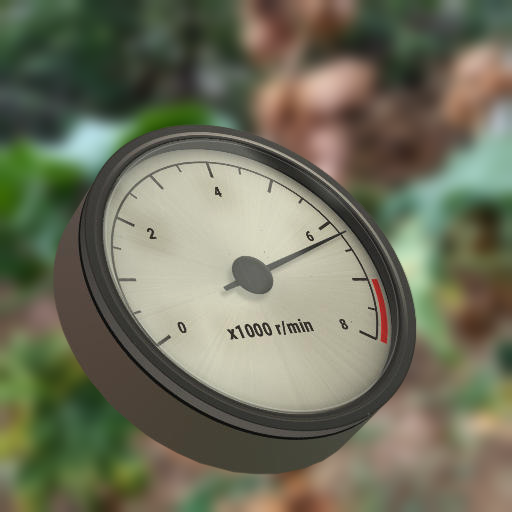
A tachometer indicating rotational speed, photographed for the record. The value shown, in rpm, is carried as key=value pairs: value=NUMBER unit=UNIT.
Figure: value=6250 unit=rpm
